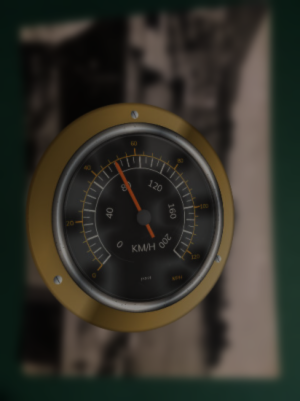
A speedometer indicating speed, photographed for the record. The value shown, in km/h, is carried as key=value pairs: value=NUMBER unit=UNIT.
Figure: value=80 unit=km/h
